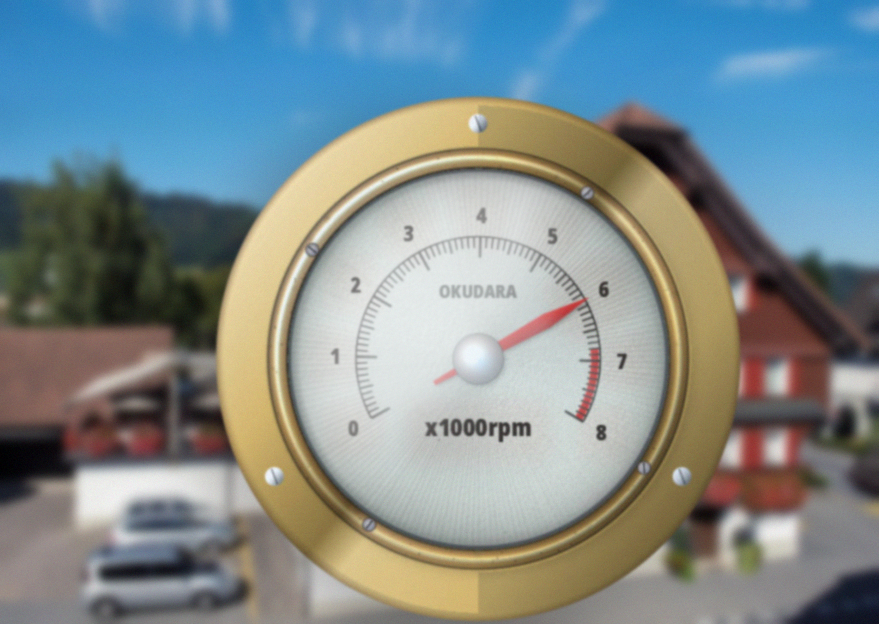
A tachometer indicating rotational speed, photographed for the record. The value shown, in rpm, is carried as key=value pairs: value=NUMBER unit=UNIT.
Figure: value=6000 unit=rpm
